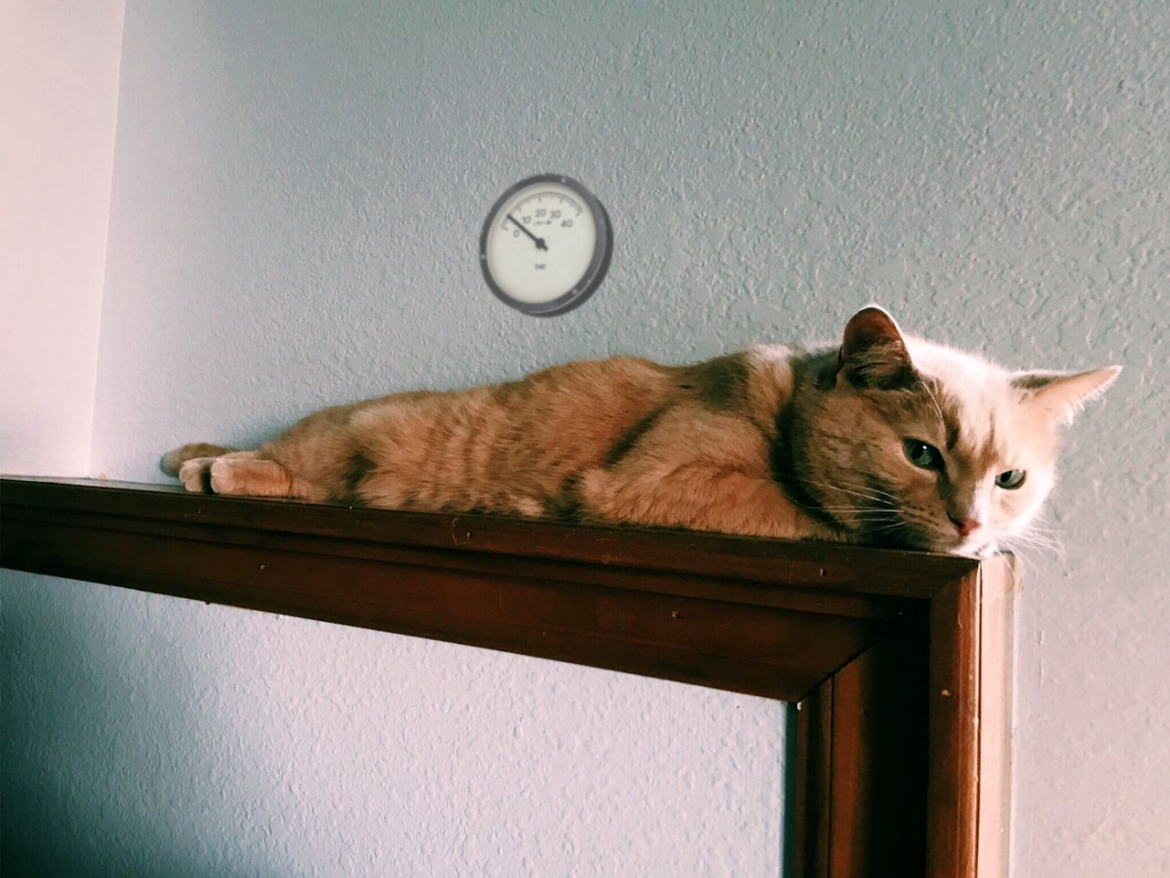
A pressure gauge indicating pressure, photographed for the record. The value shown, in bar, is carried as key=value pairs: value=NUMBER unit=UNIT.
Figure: value=5 unit=bar
